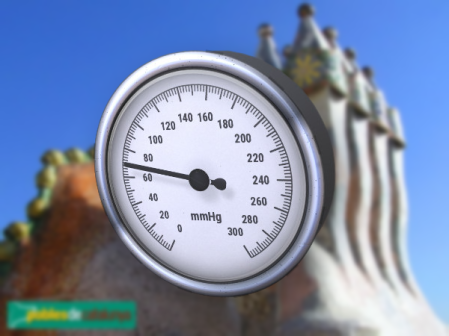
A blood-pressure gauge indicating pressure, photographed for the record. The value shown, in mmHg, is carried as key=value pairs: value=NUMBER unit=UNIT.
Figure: value=70 unit=mmHg
